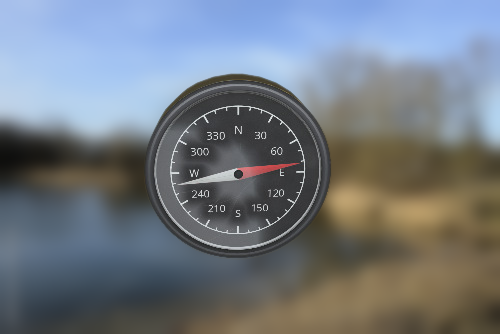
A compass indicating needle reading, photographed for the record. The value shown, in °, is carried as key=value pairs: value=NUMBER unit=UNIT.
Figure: value=80 unit=°
